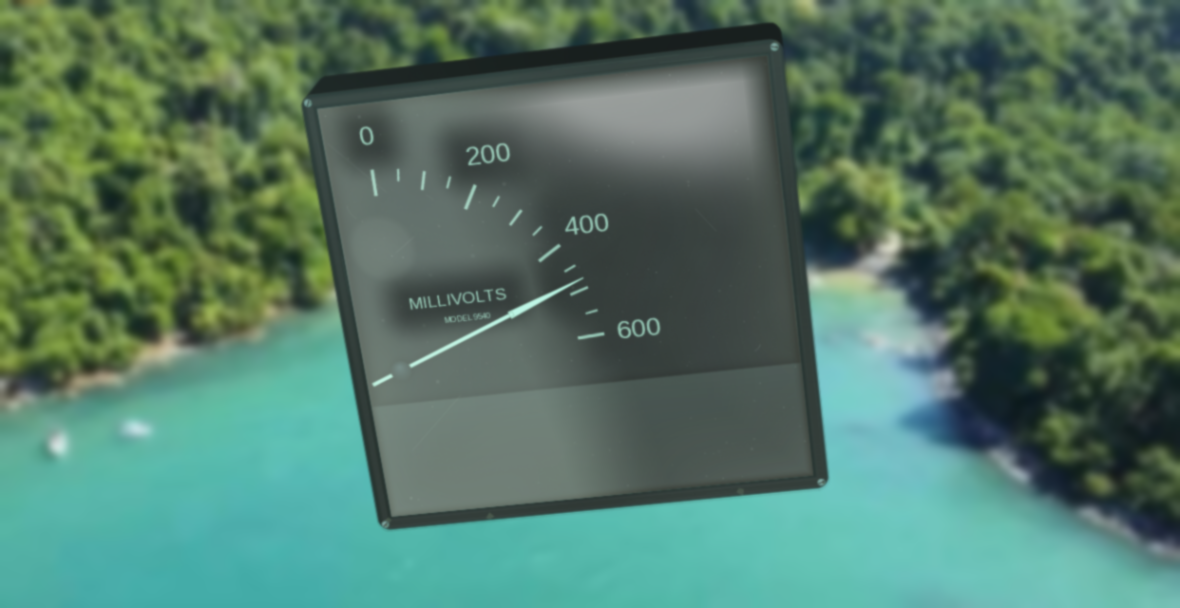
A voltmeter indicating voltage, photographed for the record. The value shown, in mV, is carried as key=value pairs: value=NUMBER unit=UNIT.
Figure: value=475 unit=mV
